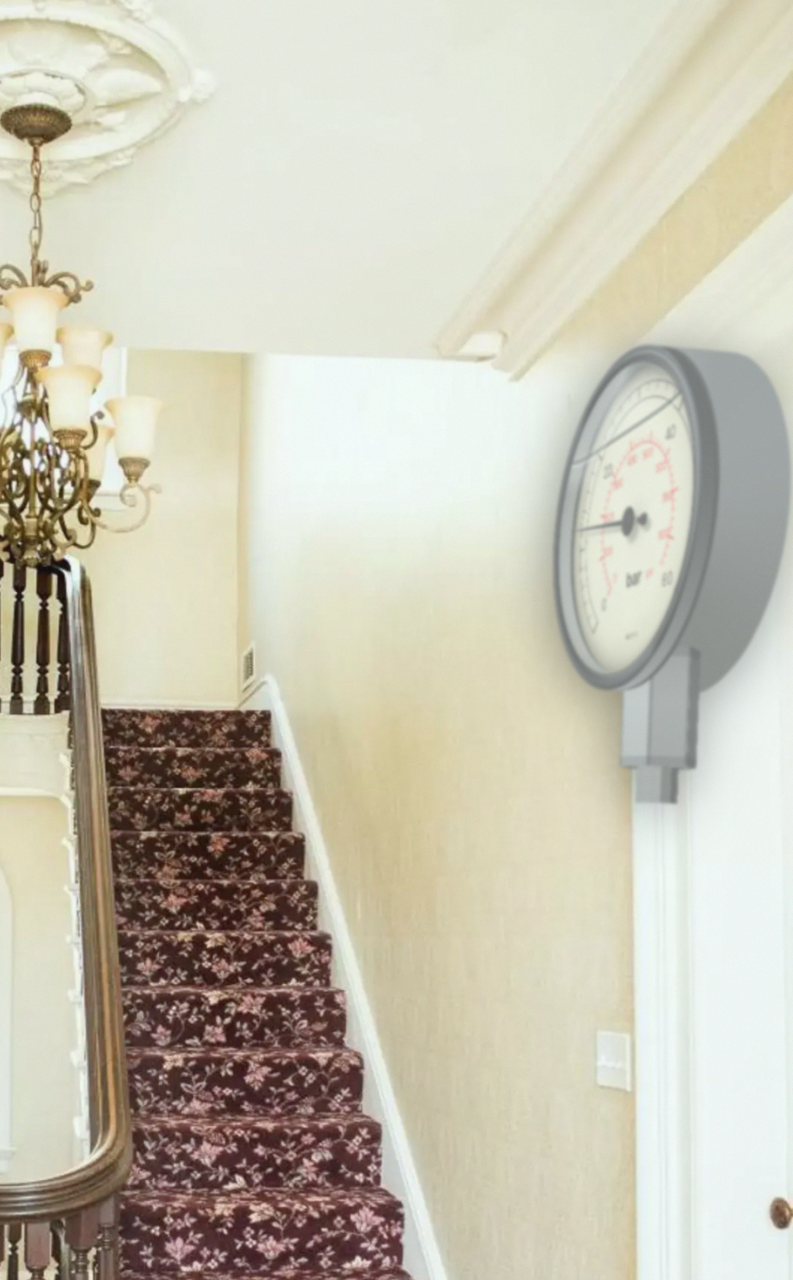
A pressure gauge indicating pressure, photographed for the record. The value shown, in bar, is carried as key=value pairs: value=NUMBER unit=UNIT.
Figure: value=12 unit=bar
